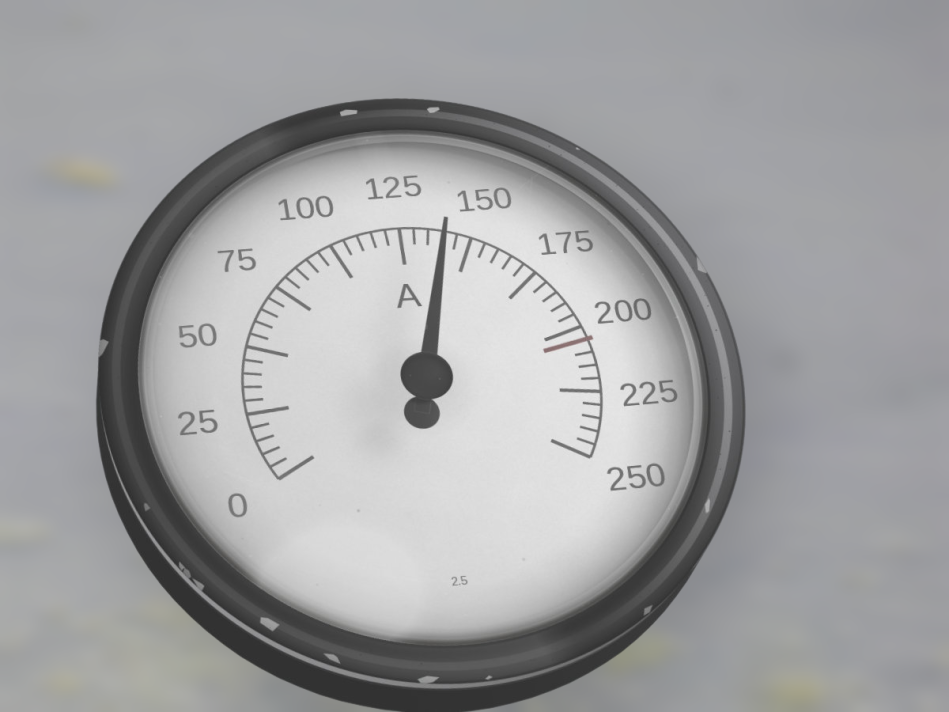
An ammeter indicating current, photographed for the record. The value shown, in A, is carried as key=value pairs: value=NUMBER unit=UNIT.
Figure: value=140 unit=A
